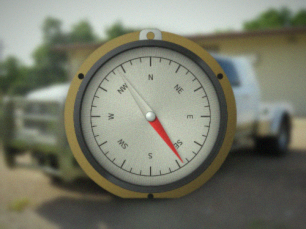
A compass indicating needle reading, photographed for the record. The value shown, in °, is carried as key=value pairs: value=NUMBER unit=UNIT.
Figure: value=145 unit=°
